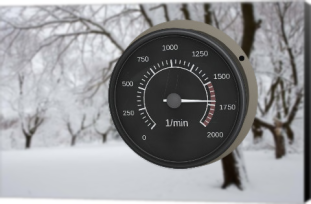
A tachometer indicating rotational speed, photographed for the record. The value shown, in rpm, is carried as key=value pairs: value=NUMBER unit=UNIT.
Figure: value=1700 unit=rpm
